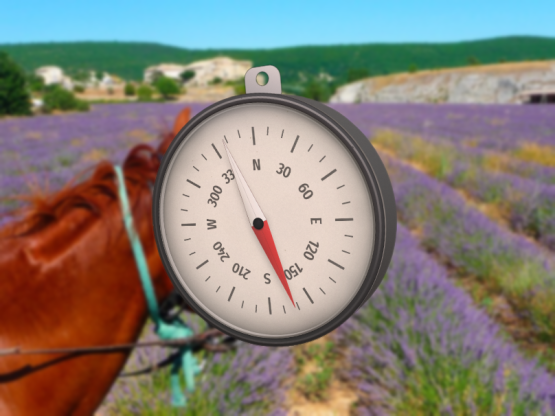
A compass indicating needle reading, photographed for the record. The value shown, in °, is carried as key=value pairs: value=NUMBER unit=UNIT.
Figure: value=160 unit=°
